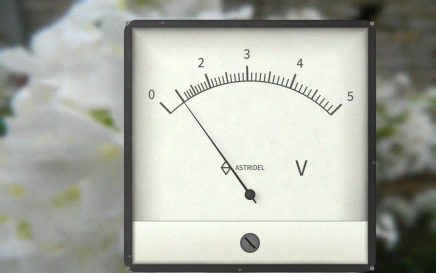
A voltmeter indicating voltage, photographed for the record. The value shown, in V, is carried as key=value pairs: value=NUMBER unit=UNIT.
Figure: value=1 unit=V
